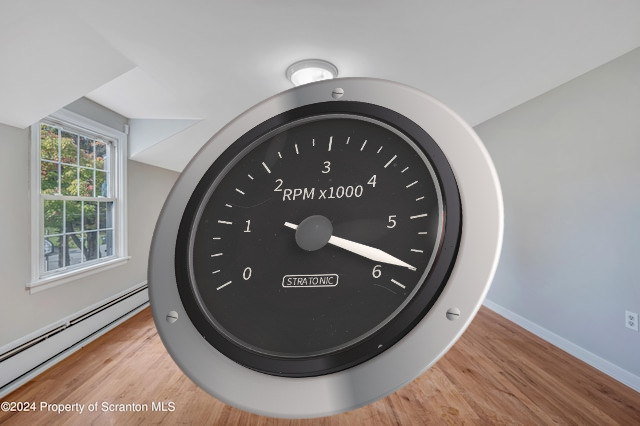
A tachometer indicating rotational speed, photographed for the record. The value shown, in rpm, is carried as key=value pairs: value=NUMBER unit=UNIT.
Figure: value=5750 unit=rpm
